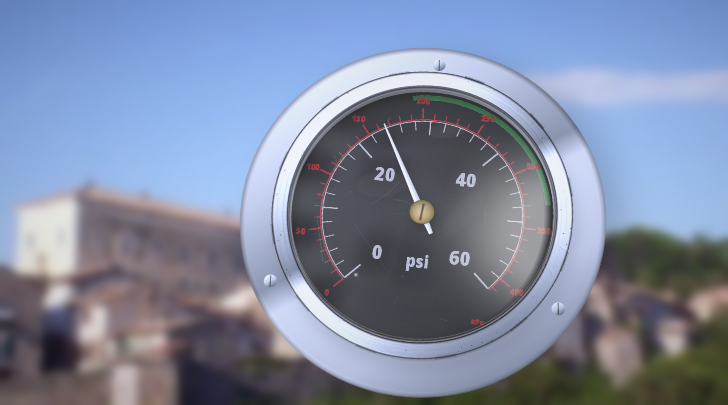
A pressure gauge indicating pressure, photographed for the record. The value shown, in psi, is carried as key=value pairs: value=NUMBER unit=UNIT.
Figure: value=24 unit=psi
